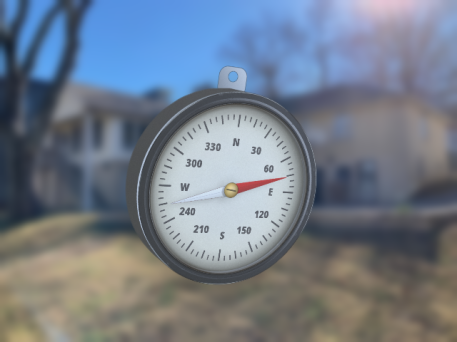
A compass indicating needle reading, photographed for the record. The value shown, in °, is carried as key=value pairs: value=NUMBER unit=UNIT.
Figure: value=75 unit=°
